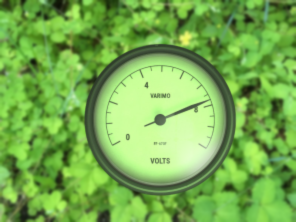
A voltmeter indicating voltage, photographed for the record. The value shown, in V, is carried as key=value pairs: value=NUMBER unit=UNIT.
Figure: value=7.75 unit=V
